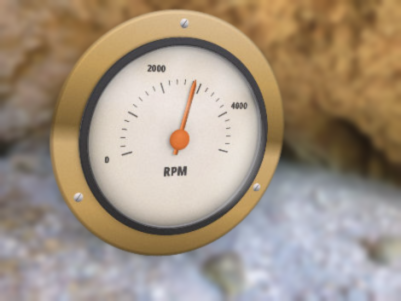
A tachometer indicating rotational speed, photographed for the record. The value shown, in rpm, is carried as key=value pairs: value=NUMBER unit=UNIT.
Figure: value=2800 unit=rpm
